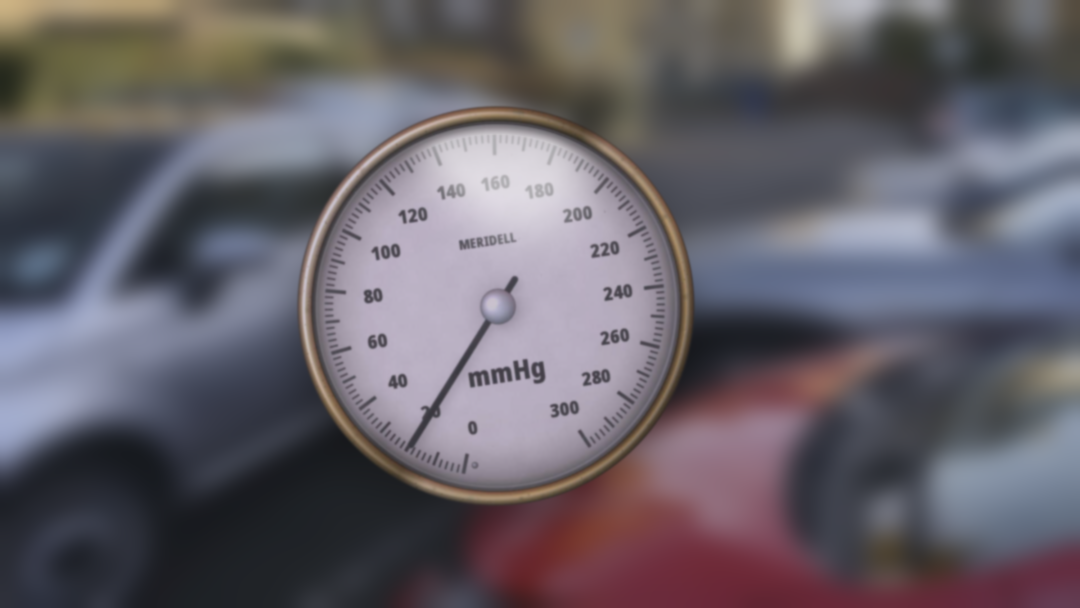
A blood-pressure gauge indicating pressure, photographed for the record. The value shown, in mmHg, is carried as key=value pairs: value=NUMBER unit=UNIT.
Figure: value=20 unit=mmHg
